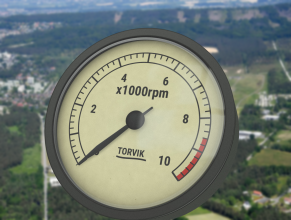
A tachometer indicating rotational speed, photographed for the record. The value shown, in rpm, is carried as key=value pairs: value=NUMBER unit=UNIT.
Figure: value=0 unit=rpm
